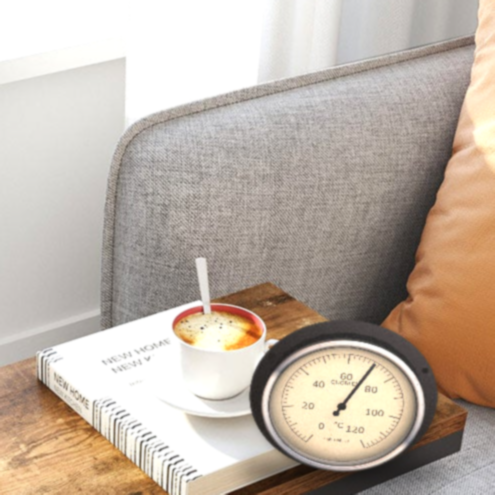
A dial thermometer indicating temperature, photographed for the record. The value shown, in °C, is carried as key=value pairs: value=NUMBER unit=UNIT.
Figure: value=70 unit=°C
